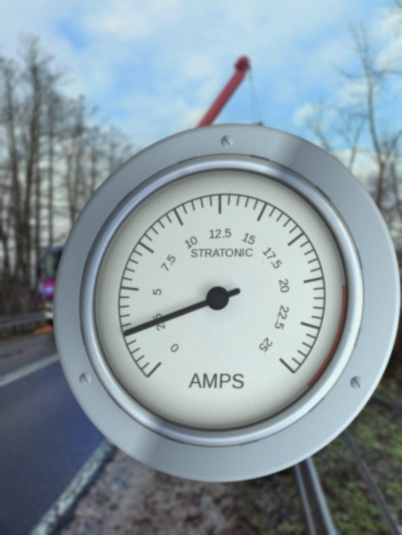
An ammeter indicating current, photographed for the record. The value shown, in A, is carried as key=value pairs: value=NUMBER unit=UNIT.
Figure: value=2.5 unit=A
